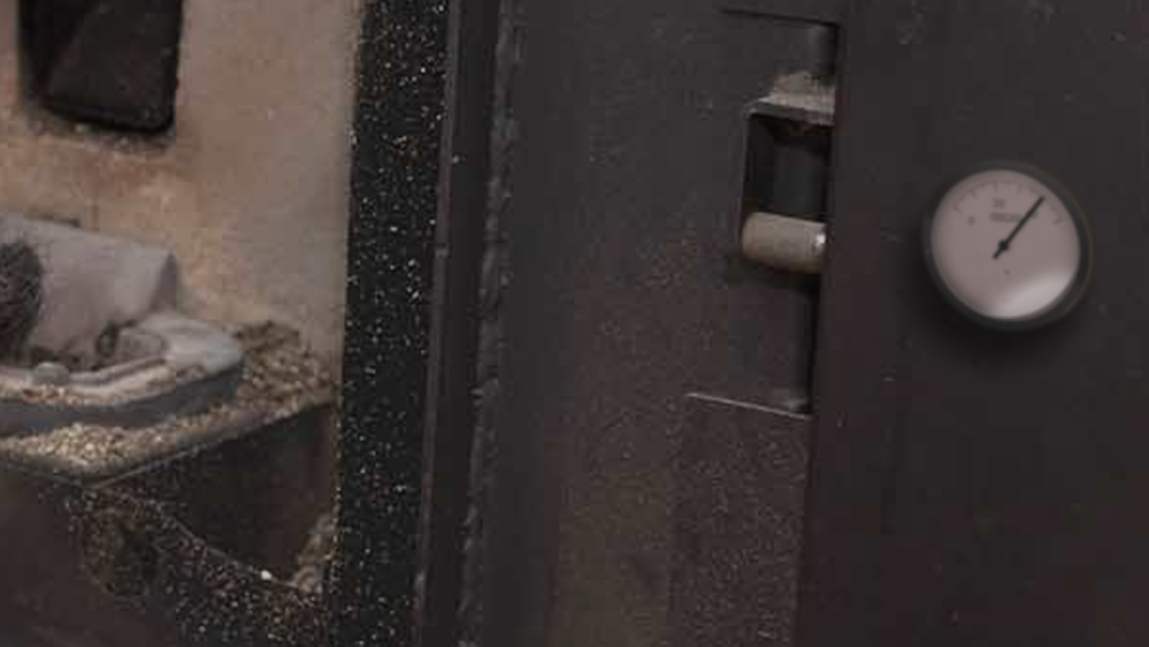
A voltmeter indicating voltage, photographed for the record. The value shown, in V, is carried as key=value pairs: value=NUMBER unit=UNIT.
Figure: value=40 unit=V
